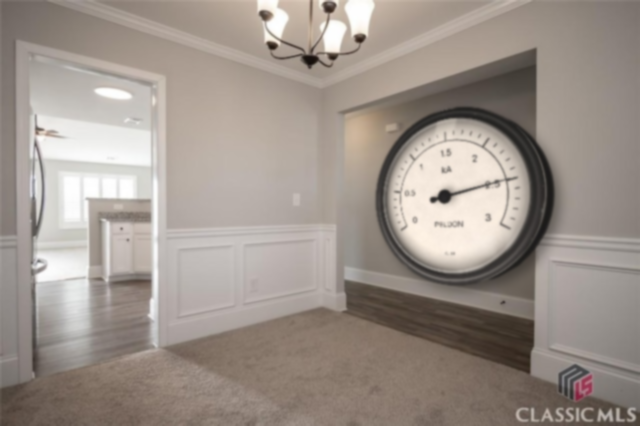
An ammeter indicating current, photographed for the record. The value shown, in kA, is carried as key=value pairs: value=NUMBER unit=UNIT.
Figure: value=2.5 unit=kA
